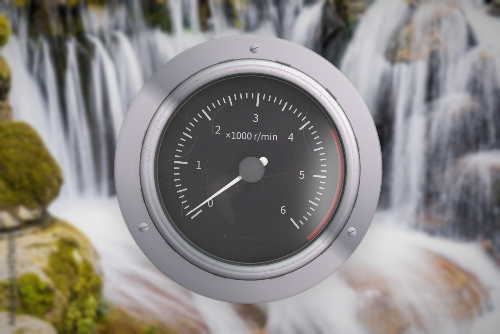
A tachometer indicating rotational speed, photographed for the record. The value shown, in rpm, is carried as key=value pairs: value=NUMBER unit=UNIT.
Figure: value=100 unit=rpm
